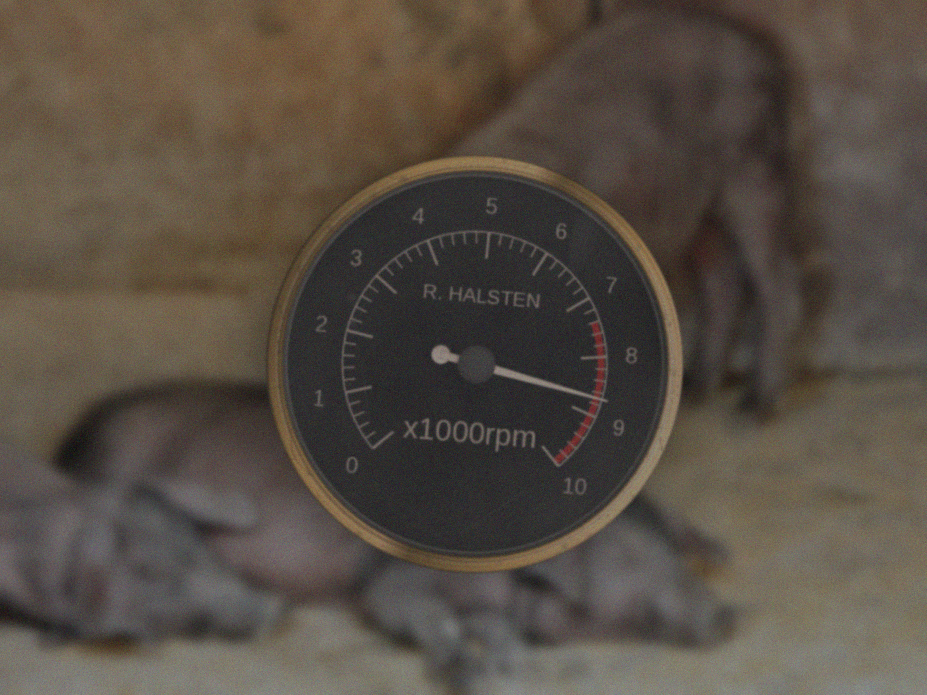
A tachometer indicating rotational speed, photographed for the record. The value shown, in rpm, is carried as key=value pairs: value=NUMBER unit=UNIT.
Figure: value=8700 unit=rpm
